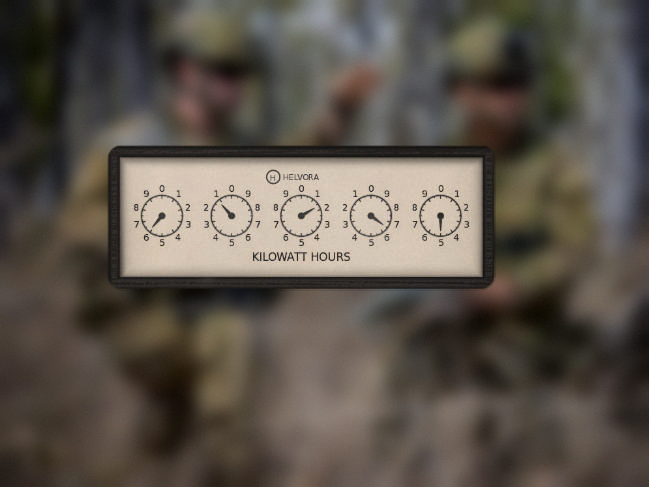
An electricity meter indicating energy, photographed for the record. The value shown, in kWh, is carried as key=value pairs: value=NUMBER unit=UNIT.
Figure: value=61165 unit=kWh
